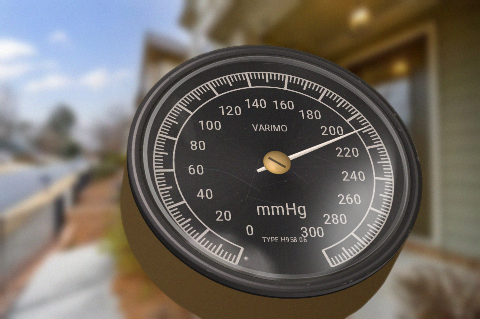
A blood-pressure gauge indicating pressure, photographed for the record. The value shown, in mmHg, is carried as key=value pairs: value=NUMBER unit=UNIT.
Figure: value=210 unit=mmHg
